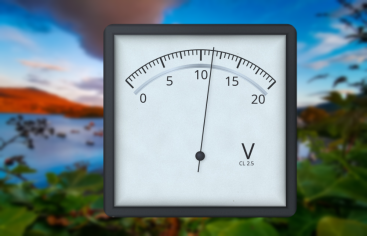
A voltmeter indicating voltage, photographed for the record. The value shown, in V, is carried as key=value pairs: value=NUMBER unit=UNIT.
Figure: value=11.5 unit=V
